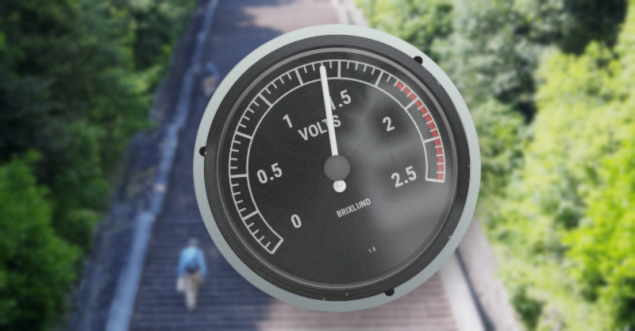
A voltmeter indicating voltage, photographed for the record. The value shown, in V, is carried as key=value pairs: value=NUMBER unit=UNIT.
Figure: value=1.4 unit=V
